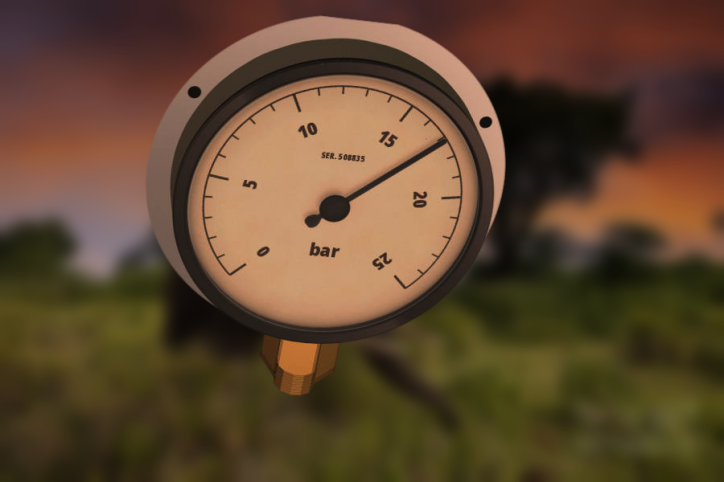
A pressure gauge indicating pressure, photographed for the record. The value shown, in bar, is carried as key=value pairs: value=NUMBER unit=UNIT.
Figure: value=17 unit=bar
